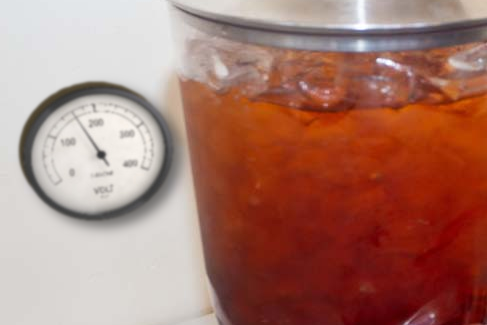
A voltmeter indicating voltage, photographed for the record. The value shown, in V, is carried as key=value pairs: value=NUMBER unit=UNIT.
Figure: value=160 unit=V
